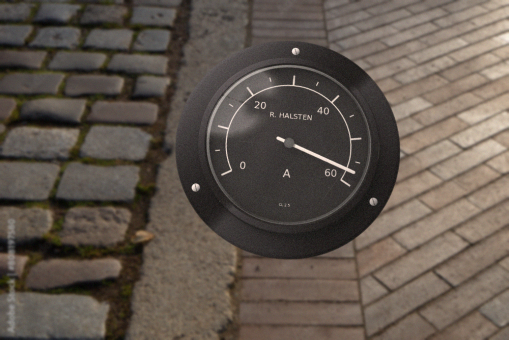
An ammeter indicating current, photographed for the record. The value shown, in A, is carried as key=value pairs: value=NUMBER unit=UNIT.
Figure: value=57.5 unit=A
